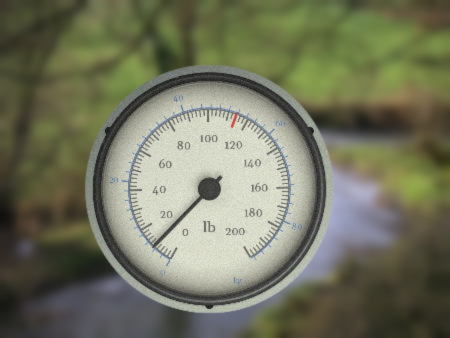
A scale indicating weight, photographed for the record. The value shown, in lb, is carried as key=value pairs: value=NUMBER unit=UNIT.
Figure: value=10 unit=lb
